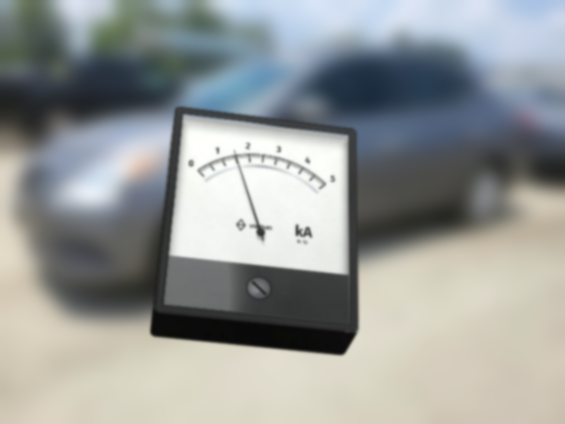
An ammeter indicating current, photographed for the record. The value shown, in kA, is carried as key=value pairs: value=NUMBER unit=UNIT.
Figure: value=1.5 unit=kA
